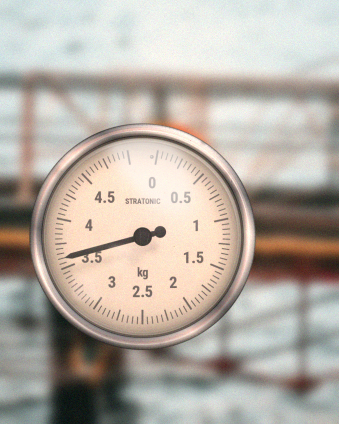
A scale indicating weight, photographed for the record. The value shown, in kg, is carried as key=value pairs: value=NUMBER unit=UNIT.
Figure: value=3.6 unit=kg
